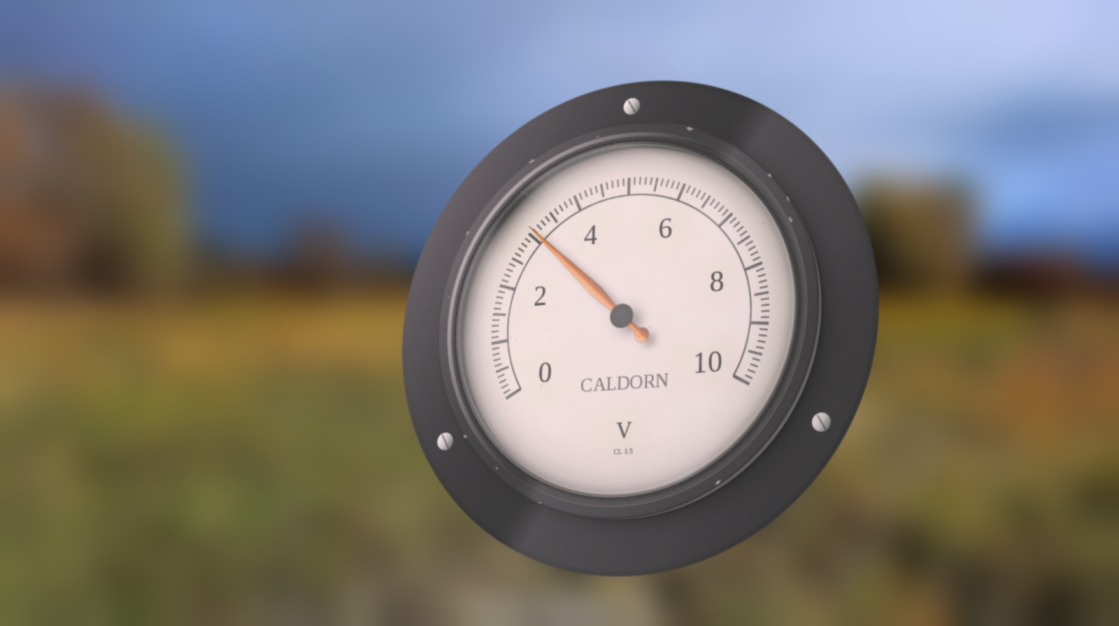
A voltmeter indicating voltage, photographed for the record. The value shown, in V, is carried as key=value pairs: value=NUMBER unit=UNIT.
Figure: value=3.1 unit=V
